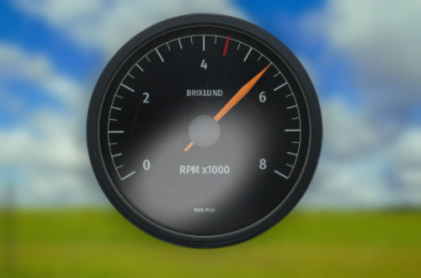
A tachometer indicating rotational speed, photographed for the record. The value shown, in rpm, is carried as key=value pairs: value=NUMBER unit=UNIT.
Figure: value=5500 unit=rpm
